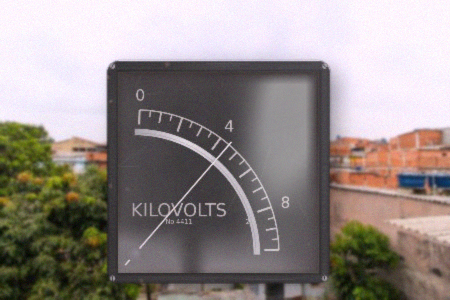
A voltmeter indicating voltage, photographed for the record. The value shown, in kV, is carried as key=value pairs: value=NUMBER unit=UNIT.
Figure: value=4.5 unit=kV
